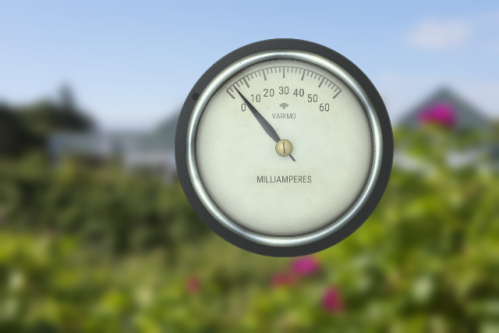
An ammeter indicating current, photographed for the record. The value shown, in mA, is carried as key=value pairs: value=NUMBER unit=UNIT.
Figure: value=4 unit=mA
